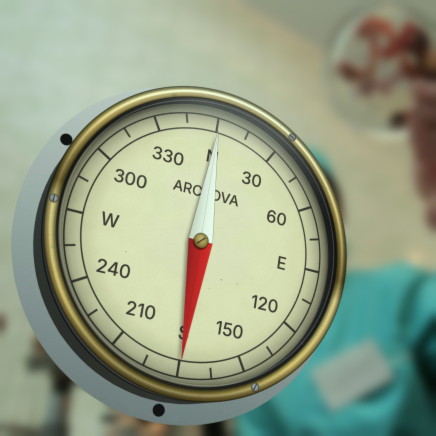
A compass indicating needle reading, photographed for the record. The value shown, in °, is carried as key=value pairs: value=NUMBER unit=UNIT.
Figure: value=180 unit=°
